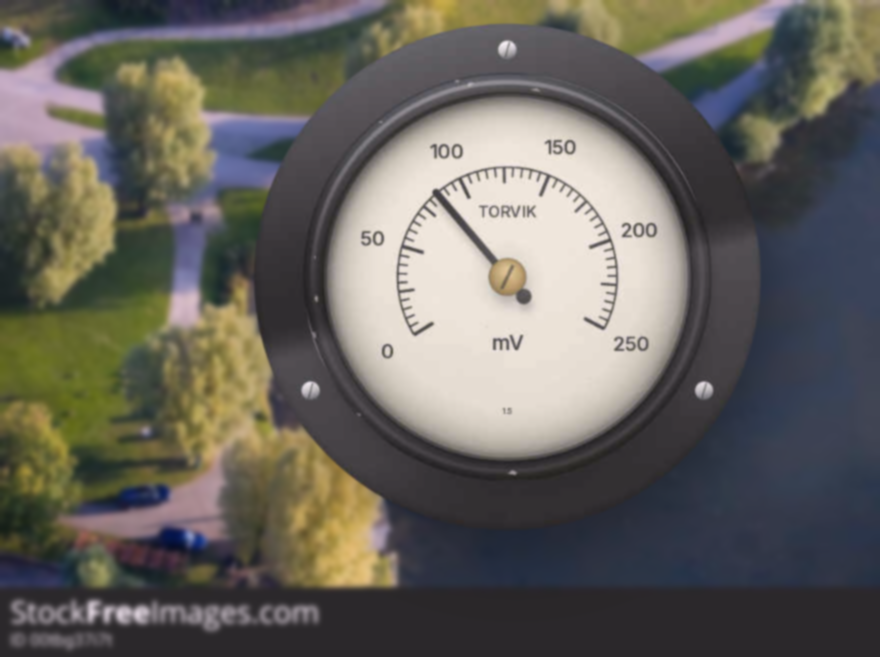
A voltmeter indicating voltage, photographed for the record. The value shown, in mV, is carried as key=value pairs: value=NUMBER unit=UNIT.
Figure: value=85 unit=mV
